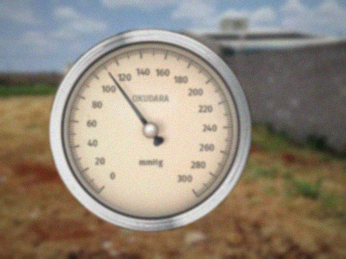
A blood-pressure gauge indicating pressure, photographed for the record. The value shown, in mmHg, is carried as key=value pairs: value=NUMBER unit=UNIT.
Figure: value=110 unit=mmHg
